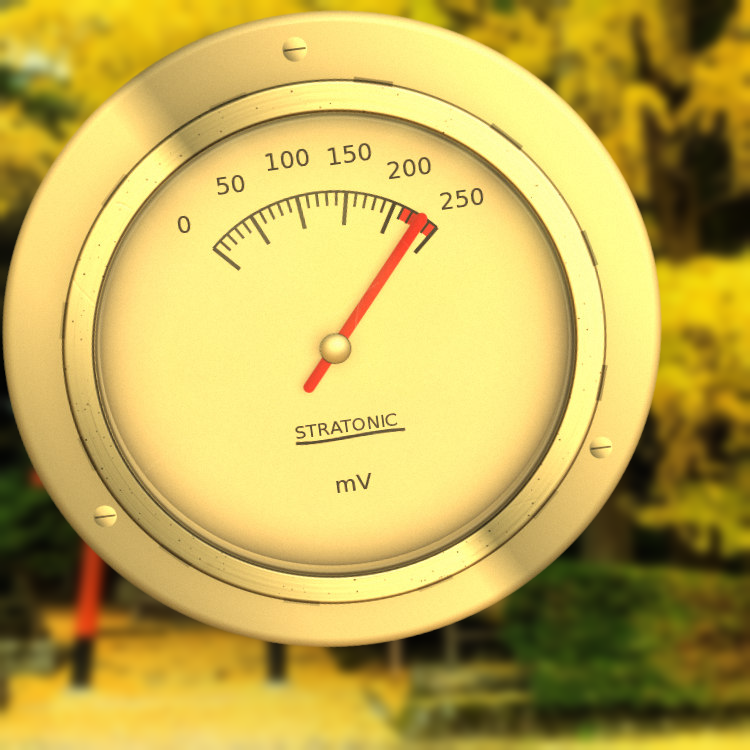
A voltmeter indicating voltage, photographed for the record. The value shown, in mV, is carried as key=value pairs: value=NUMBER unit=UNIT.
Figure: value=230 unit=mV
